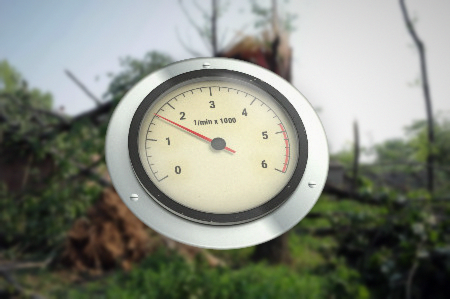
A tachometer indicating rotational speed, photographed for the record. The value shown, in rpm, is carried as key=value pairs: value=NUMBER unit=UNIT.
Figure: value=1600 unit=rpm
